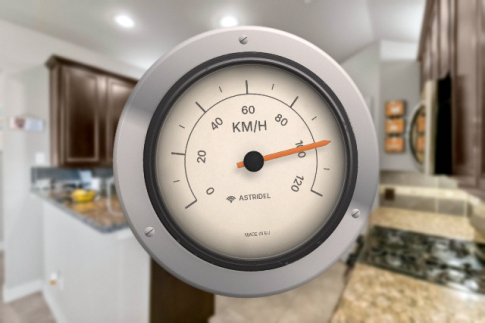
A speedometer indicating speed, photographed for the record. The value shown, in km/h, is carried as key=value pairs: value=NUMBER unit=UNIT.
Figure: value=100 unit=km/h
